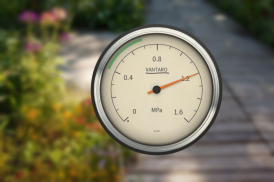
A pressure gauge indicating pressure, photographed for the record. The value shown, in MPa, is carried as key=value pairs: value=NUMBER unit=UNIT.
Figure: value=1.2 unit=MPa
